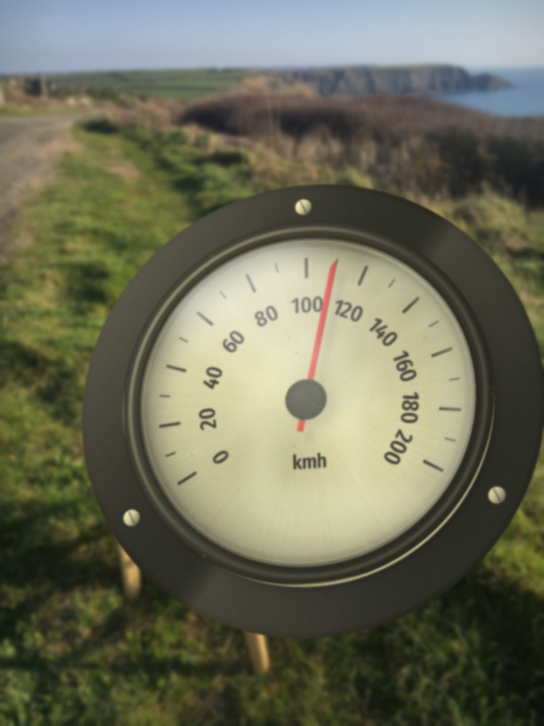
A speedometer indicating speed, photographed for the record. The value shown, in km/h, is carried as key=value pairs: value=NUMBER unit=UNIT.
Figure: value=110 unit=km/h
